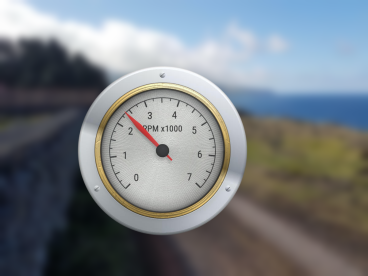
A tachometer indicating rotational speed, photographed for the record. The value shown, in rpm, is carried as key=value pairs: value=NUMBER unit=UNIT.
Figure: value=2375 unit=rpm
